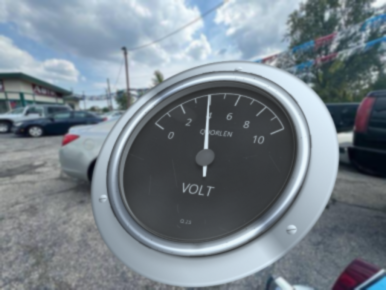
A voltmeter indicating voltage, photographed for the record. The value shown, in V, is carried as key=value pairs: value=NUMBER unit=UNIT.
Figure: value=4 unit=V
